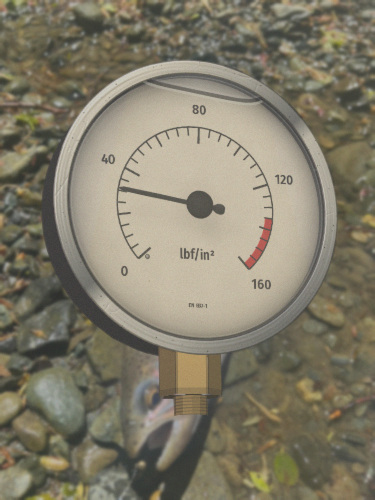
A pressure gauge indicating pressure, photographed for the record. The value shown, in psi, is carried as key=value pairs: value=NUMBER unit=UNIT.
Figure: value=30 unit=psi
